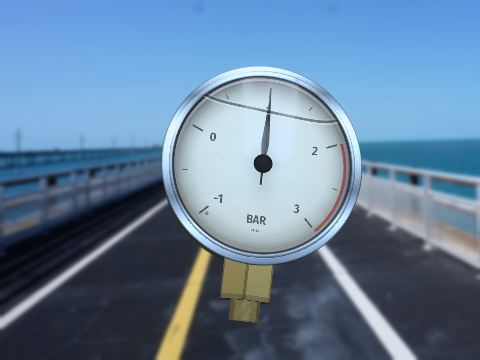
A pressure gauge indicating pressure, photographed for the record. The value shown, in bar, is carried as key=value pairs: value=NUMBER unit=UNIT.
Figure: value=1 unit=bar
